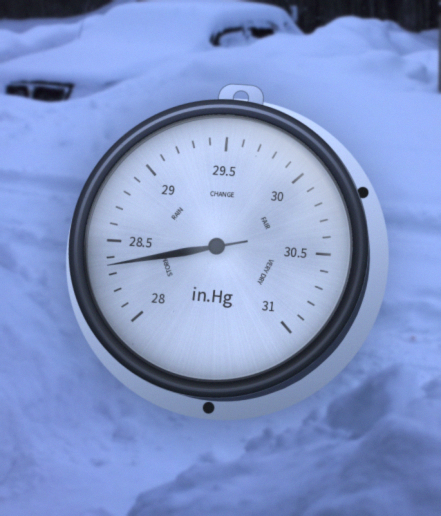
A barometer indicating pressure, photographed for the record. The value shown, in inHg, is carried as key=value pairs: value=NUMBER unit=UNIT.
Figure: value=28.35 unit=inHg
